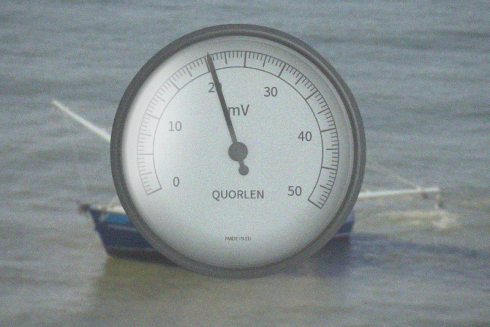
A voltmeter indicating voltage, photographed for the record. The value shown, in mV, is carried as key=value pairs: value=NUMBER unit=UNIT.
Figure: value=20.5 unit=mV
